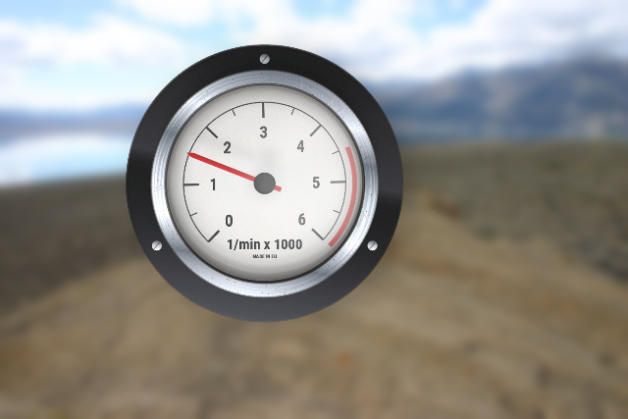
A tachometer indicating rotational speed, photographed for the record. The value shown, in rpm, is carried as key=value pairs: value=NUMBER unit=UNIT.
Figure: value=1500 unit=rpm
